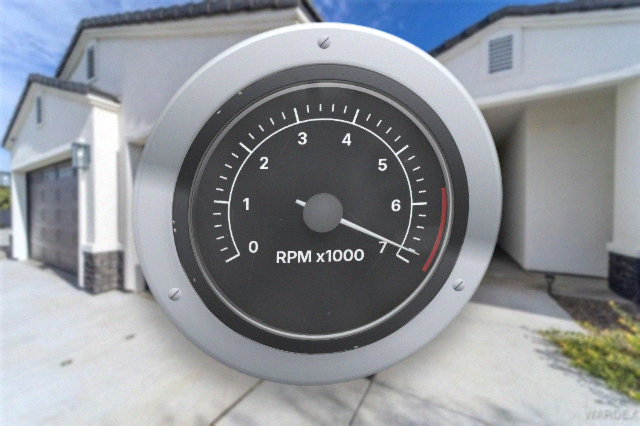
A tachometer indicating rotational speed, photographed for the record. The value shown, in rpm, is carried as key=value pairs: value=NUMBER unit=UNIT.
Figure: value=6800 unit=rpm
